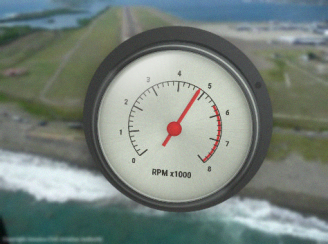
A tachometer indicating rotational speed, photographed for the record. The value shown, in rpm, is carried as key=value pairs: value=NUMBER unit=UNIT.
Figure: value=4800 unit=rpm
